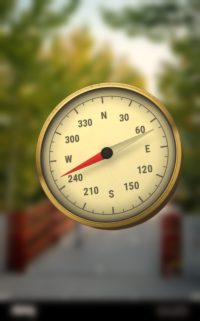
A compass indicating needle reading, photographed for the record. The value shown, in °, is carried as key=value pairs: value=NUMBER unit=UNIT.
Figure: value=250 unit=°
